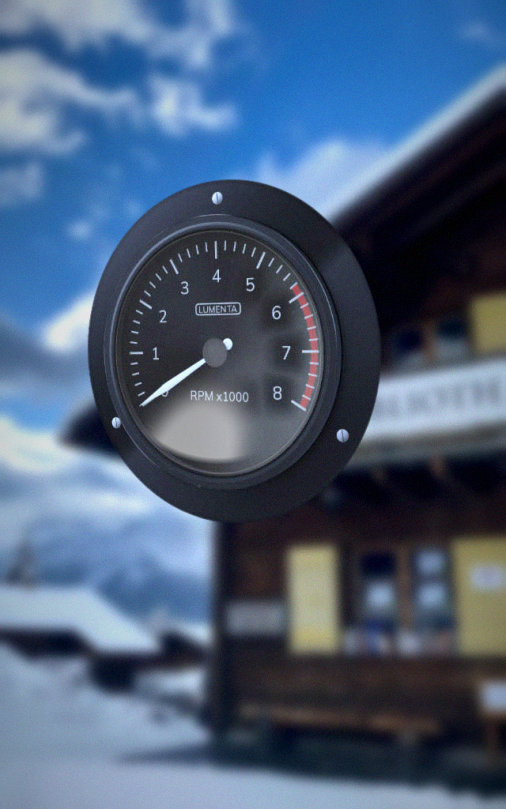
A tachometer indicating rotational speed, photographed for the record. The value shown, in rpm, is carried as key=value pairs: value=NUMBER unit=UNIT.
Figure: value=0 unit=rpm
